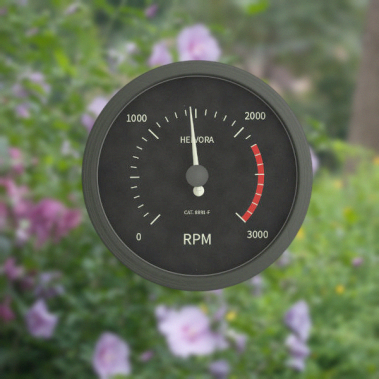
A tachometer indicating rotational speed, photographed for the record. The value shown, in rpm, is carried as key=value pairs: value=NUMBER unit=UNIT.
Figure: value=1450 unit=rpm
